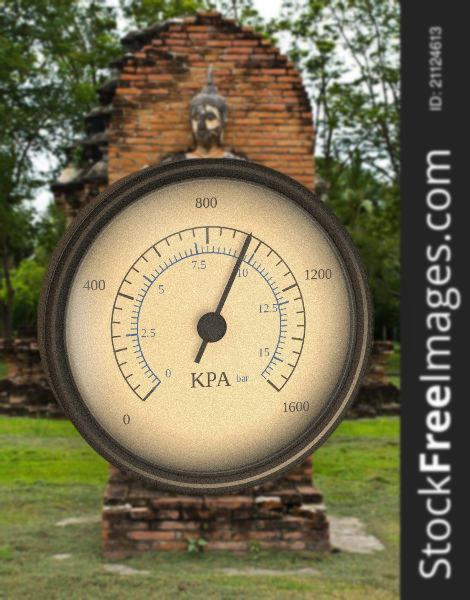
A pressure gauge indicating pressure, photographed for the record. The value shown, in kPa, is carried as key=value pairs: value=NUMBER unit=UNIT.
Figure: value=950 unit=kPa
